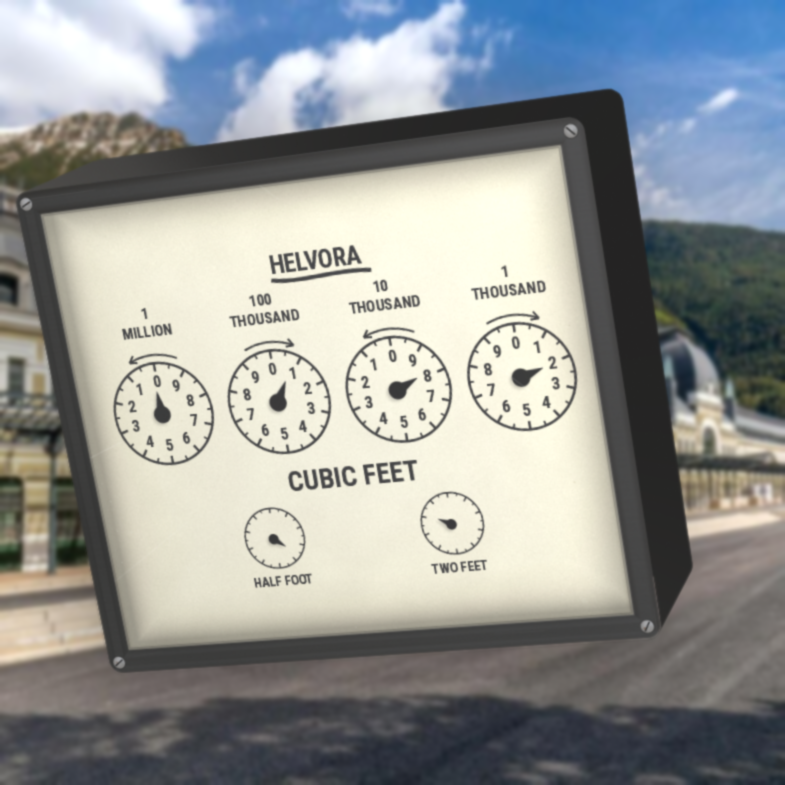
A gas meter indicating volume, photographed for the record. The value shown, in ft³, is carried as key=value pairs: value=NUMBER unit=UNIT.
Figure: value=8200 unit=ft³
